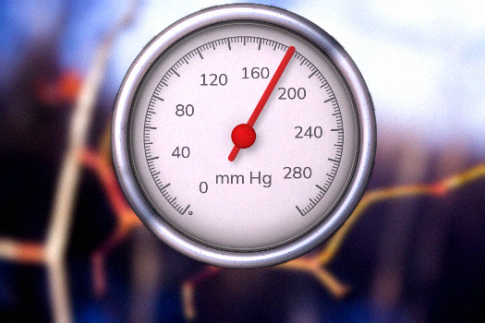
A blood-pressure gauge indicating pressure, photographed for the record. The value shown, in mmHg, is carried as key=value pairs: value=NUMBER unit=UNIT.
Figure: value=180 unit=mmHg
